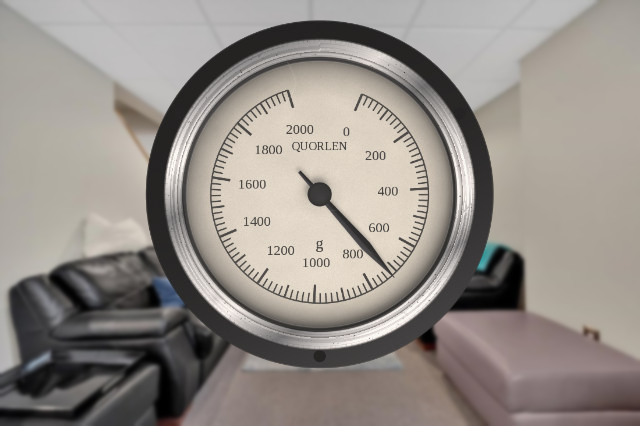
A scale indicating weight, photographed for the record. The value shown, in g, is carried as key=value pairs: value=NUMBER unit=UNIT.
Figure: value=720 unit=g
